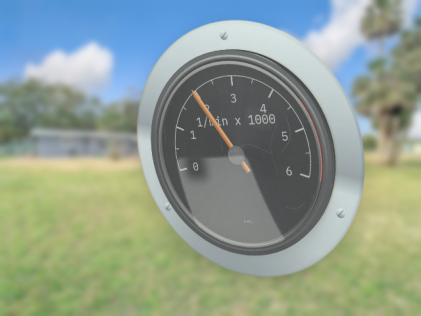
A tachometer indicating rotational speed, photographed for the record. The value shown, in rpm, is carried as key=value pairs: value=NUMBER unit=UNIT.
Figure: value=2000 unit=rpm
